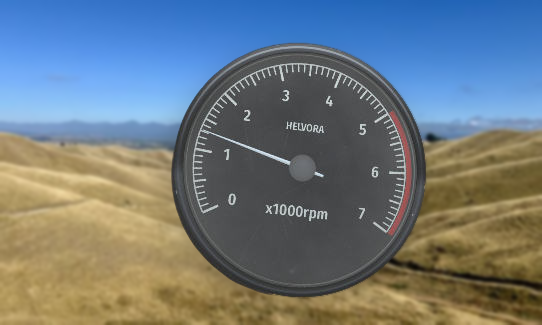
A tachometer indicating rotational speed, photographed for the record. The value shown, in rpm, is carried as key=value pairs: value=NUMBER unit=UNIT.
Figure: value=1300 unit=rpm
